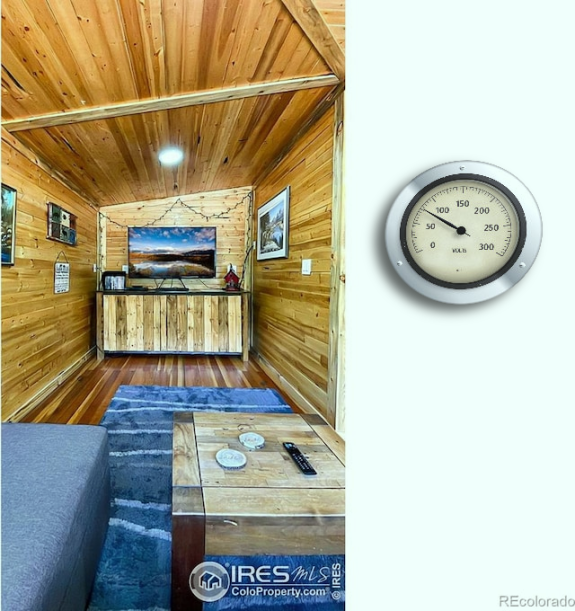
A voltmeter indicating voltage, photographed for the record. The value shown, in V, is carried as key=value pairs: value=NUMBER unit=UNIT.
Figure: value=75 unit=V
